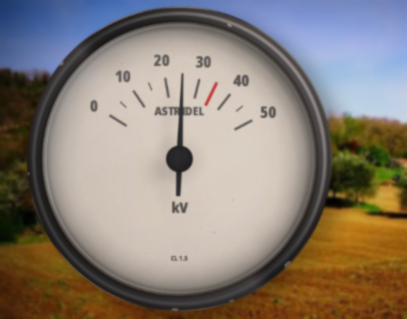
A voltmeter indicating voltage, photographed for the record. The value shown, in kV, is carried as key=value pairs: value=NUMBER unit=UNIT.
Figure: value=25 unit=kV
